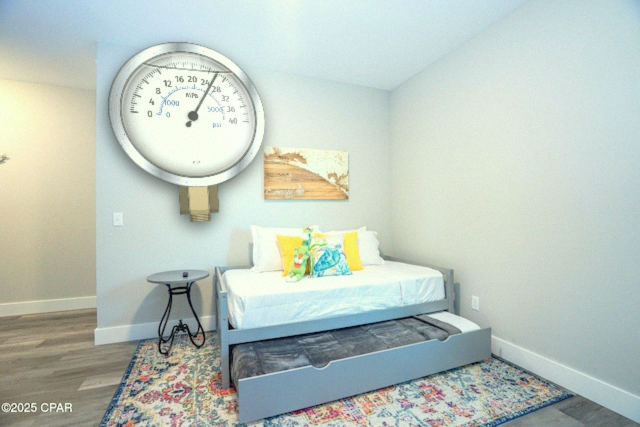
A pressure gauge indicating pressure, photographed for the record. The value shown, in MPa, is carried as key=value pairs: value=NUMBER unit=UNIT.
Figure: value=26 unit=MPa
